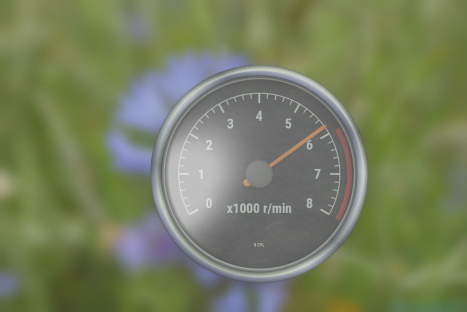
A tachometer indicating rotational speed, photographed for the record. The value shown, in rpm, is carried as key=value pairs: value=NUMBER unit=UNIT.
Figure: value=5800 unit=rpm
